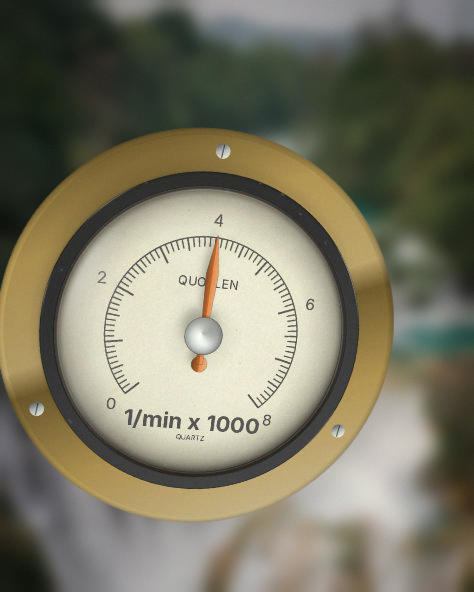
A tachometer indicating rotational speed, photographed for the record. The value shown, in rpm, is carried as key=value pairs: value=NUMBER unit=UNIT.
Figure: value=4000 unit=rpm
